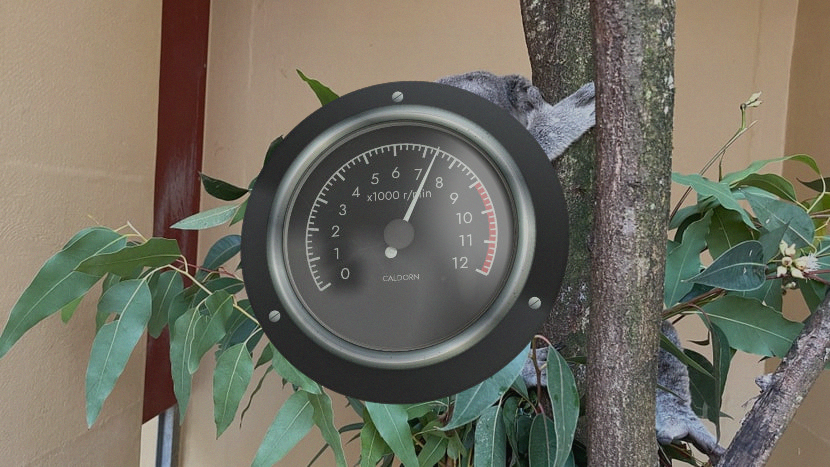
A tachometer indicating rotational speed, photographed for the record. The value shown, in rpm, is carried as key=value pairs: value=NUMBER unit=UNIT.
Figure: value=7400 unit=rpm
